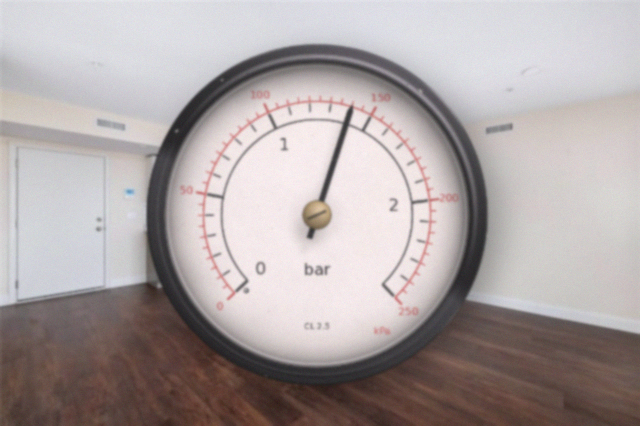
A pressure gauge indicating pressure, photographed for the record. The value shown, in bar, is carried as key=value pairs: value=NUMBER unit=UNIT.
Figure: value=1.4 unit=bar
